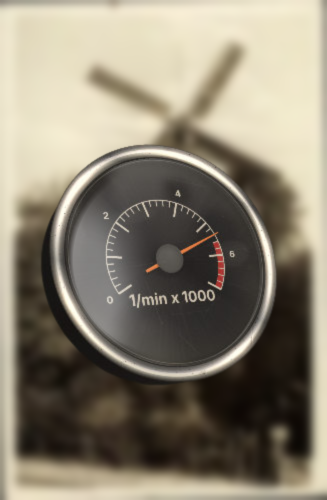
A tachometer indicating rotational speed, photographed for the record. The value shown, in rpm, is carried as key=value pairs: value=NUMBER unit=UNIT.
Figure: value=5400 unit=rpm
